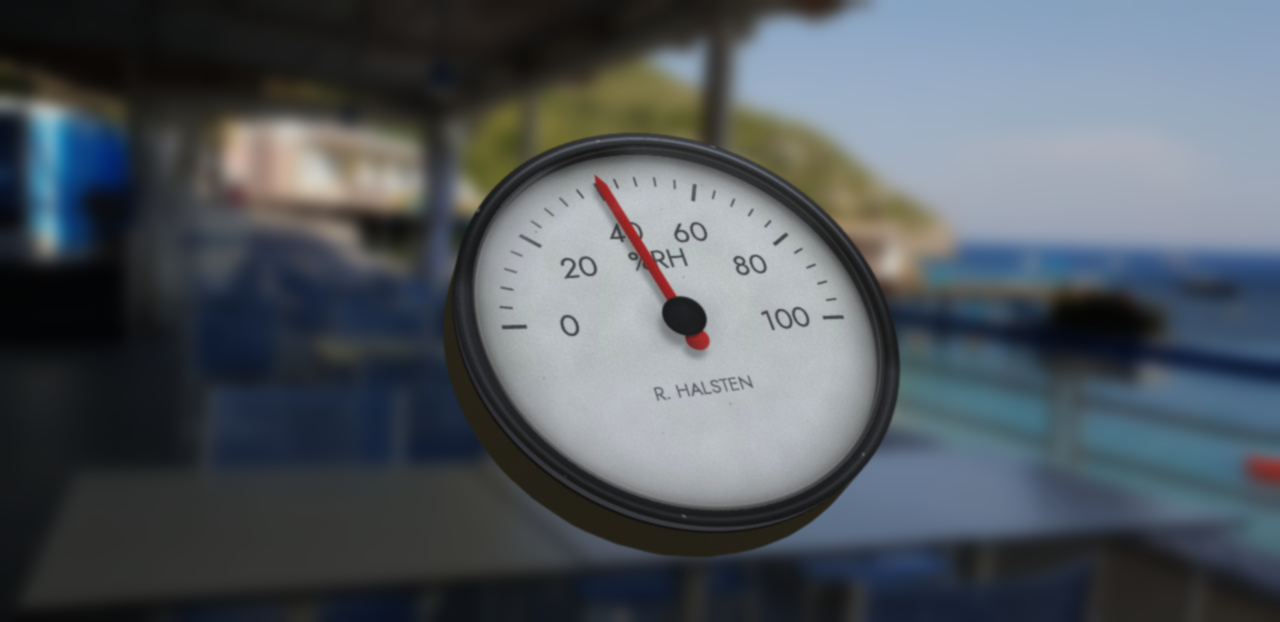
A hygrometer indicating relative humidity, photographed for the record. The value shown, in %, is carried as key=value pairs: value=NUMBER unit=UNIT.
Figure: value=40 unit=%
